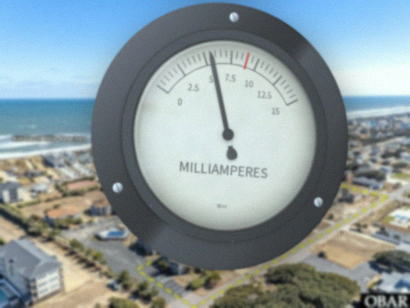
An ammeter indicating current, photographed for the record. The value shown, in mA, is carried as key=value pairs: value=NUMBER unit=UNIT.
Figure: value=5.5 unit=mA
